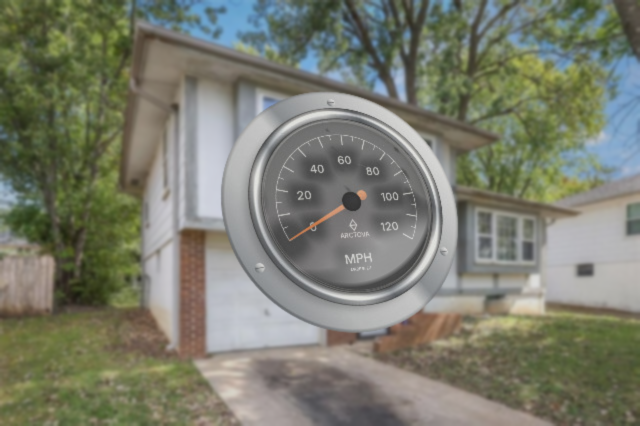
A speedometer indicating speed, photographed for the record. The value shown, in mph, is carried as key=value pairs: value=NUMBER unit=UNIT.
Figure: value=0 unit=mph
